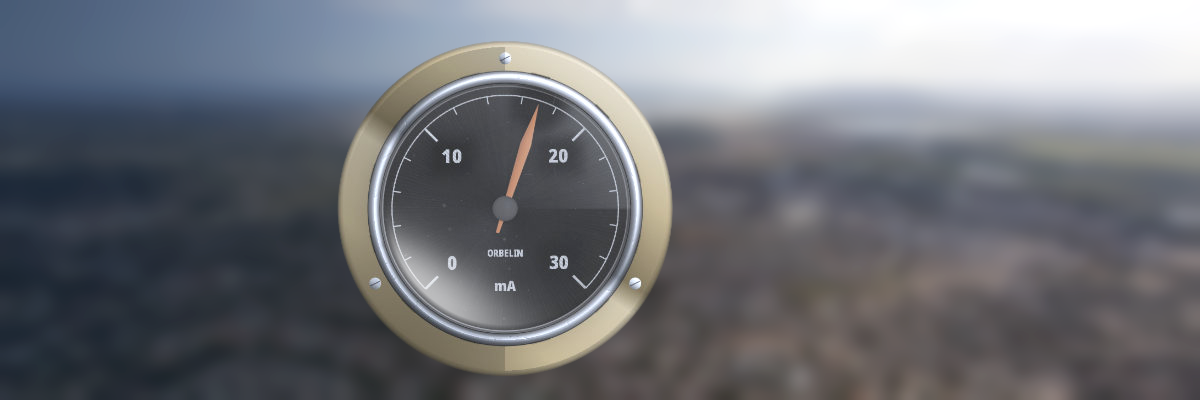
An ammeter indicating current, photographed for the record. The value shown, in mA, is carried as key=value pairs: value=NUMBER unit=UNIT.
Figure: value=17 unit=mA
